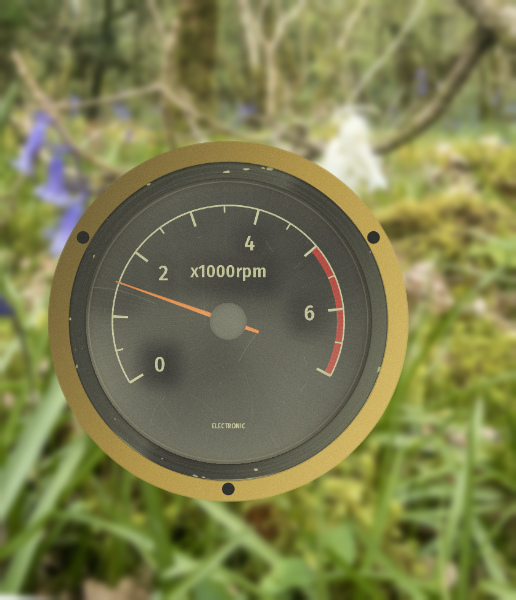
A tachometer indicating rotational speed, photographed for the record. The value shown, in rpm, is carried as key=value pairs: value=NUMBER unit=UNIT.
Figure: value=1500 unit=rpm
